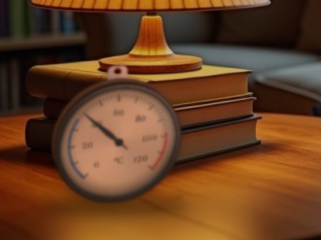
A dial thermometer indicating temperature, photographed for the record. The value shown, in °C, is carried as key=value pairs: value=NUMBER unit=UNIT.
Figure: value=40 unit=°C
